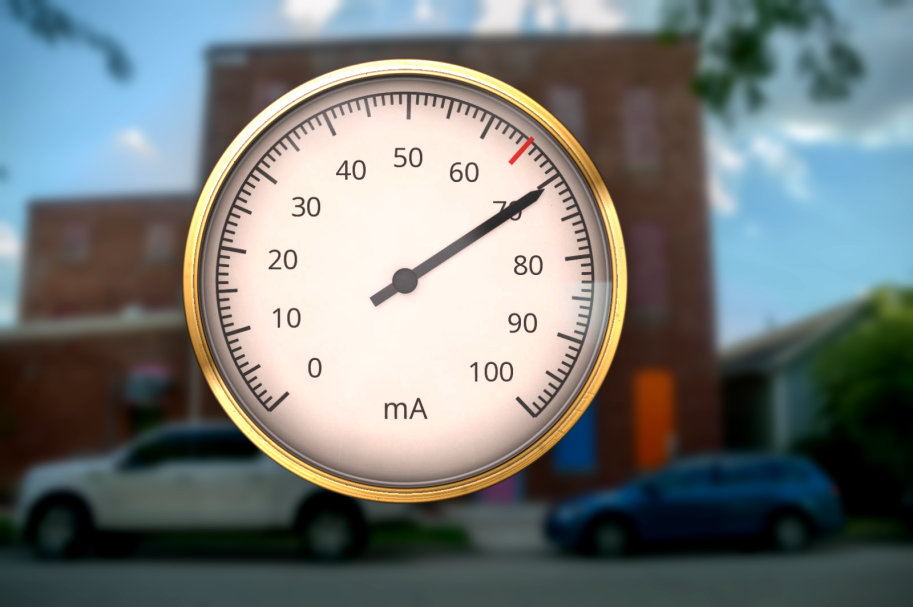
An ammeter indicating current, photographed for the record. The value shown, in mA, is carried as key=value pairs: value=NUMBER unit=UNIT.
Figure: value=70.5 unit=mA
